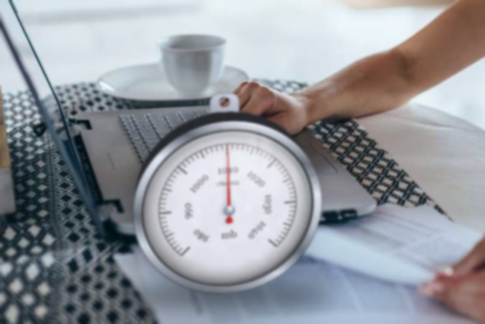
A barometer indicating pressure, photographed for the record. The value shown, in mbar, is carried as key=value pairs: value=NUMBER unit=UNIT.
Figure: value=1010 unit=mbar
